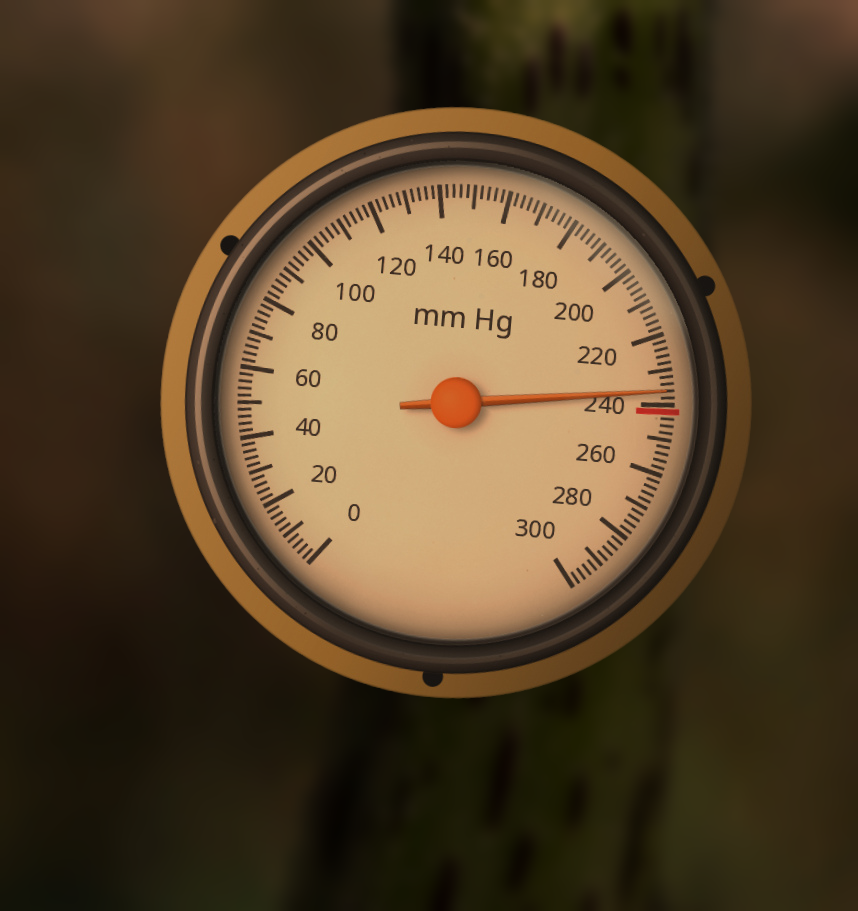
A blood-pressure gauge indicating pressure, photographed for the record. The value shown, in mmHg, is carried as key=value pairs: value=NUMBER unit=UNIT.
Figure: value=236 unit=mmHg
